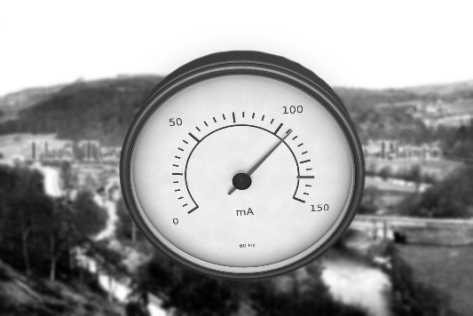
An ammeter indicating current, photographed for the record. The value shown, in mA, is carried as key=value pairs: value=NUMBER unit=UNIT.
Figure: value=105 unit=mA
